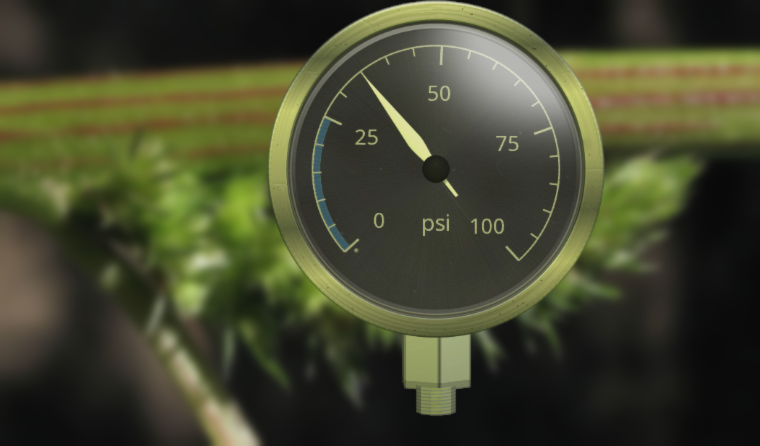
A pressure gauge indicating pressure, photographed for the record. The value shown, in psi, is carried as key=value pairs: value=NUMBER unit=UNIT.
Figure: value=35 unit=psi
